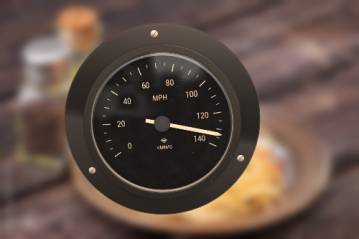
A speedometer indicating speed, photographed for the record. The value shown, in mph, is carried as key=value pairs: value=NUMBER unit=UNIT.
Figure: value=132.5 unit=mph
